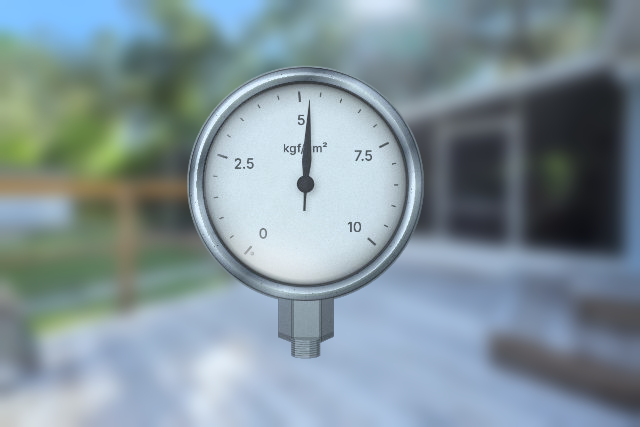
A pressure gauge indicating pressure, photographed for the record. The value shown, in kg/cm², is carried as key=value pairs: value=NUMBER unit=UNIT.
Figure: value=5.25 unit=kg/cm²
